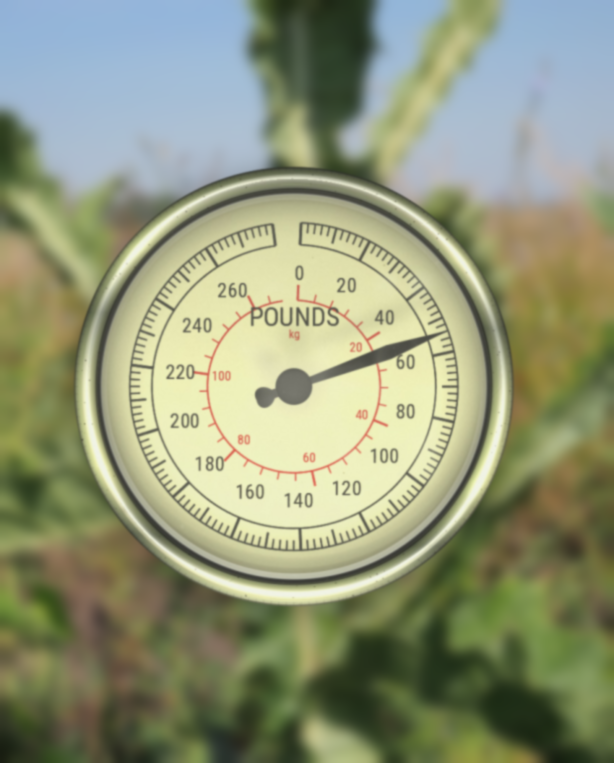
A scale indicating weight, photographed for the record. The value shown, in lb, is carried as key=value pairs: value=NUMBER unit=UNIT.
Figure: value=54 unit=lb
